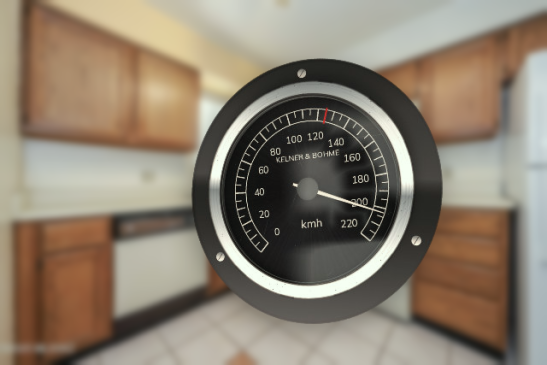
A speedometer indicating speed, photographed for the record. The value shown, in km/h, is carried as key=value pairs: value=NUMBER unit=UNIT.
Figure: value=202.5 unit=km/h
